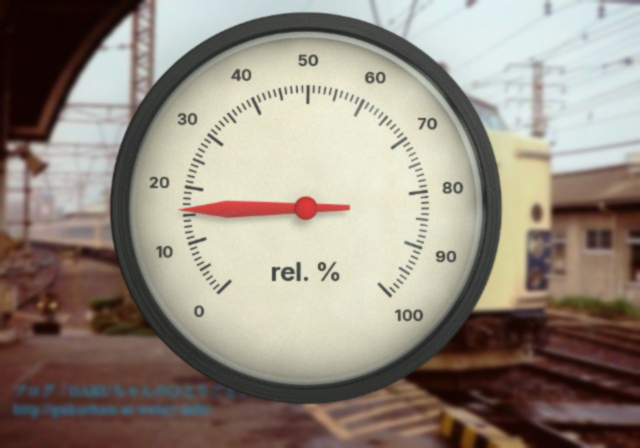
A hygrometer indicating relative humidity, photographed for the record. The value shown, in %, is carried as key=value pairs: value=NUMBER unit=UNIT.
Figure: value=16 unit=%
